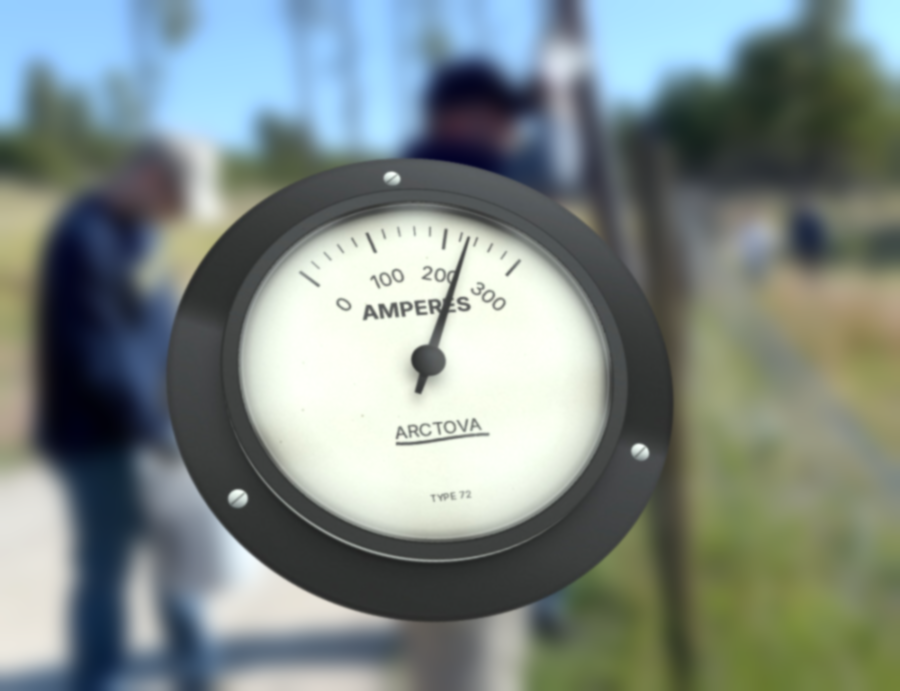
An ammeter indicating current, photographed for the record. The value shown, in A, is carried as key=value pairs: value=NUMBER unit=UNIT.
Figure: value=230 unit=A
